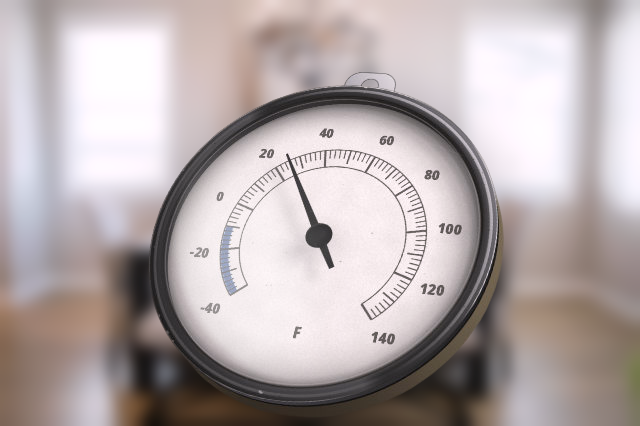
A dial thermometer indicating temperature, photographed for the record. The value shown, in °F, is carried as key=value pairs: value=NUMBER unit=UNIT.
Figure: value=26 unit=°F
